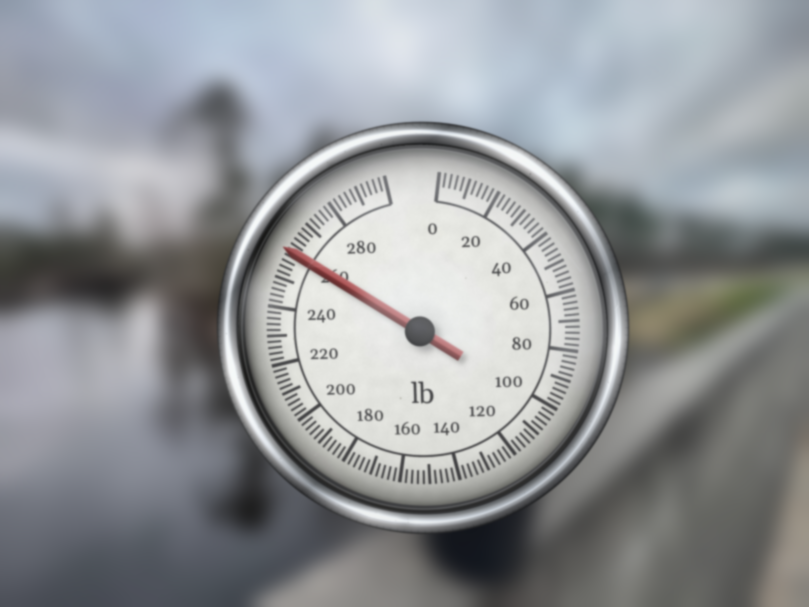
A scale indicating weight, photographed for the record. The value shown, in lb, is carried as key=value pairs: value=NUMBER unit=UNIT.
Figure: value=260 unit=lb
